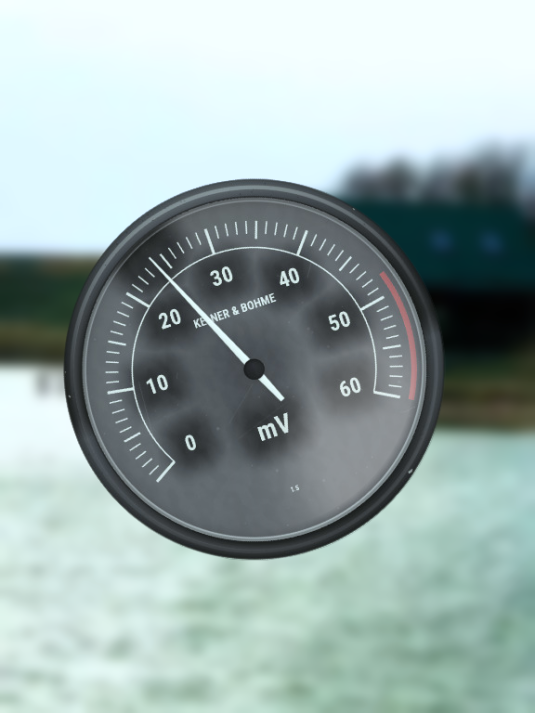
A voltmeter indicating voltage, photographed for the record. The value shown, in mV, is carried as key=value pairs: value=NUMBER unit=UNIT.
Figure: value=24 unit=mV
